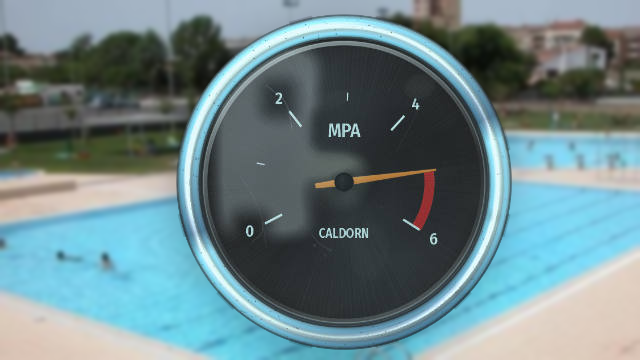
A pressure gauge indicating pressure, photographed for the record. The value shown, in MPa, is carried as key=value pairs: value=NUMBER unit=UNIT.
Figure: value=5 unit=MPa
